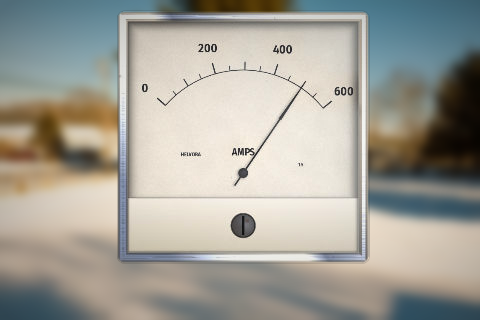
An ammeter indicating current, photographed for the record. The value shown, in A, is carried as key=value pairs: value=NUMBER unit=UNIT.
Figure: value=500 unit=A
